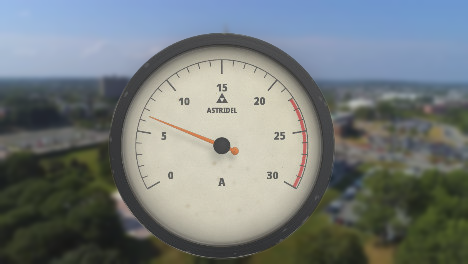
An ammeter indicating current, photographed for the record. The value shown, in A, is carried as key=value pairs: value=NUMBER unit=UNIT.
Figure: value=6.5 unit=A
